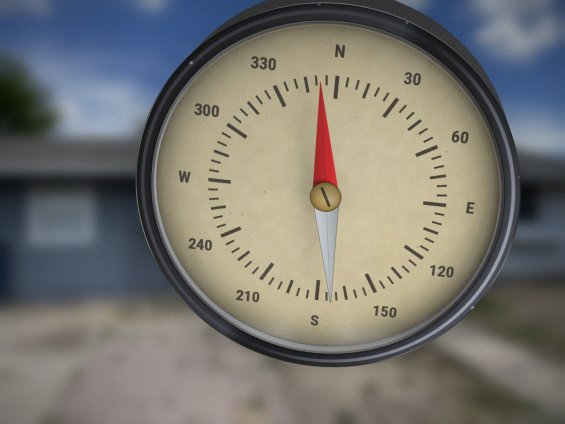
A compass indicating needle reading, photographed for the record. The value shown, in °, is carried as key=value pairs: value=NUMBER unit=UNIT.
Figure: value=352.5 unit=°
